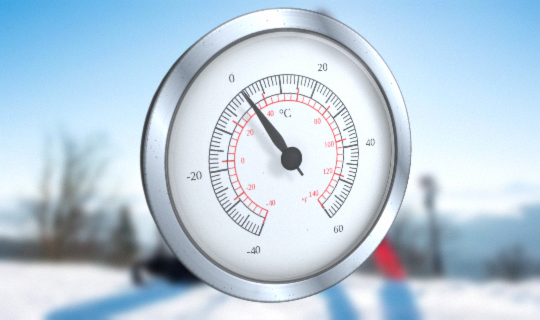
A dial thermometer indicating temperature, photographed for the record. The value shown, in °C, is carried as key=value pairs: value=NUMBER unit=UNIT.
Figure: value=0 unit=°C
